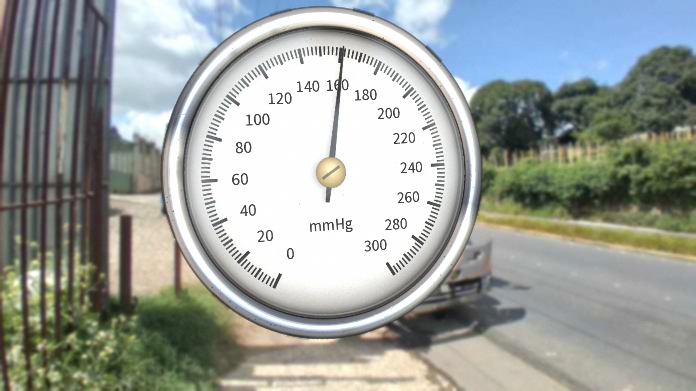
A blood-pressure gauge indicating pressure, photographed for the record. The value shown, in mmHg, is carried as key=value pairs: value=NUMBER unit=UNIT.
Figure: value=160 unit=mmHg
